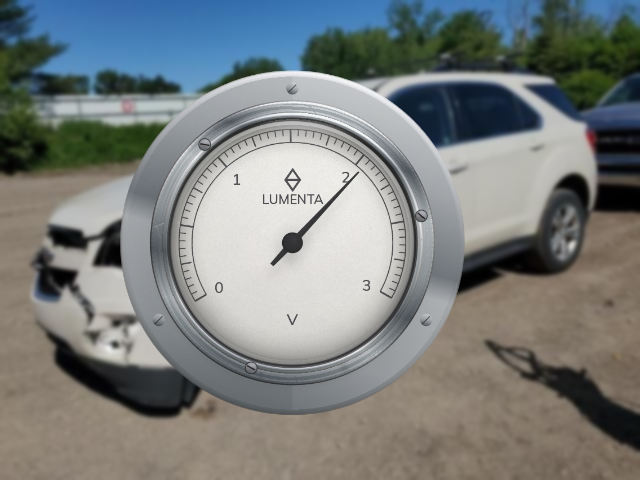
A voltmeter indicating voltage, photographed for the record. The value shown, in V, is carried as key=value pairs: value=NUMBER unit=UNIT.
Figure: value=2.05 unit=V
